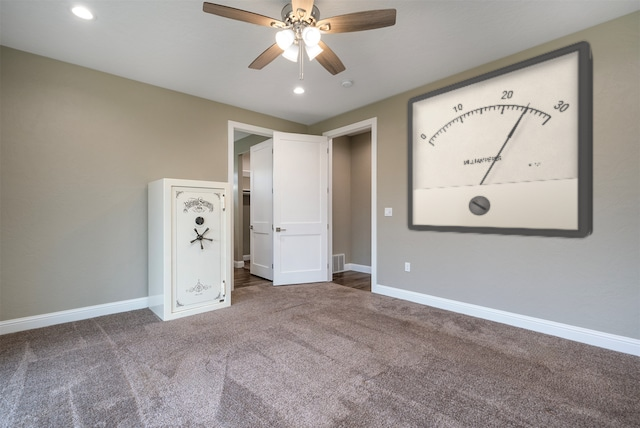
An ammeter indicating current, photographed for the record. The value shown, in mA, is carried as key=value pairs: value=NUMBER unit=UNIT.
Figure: value=25 unit=mA
